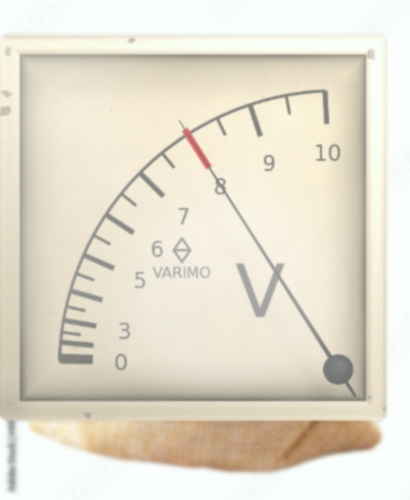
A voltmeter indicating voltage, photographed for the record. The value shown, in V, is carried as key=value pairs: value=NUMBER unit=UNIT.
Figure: value=8 unit=V
